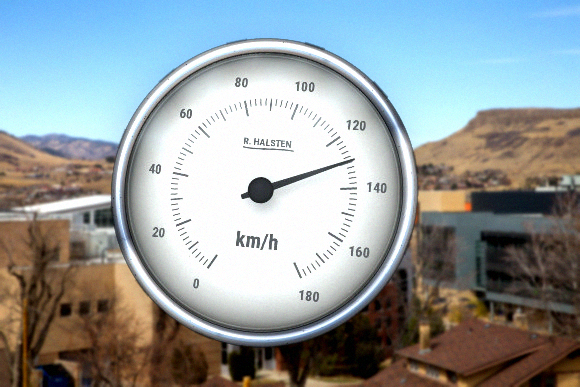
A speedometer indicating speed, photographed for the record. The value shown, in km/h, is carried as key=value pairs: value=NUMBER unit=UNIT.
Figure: value=130 unit=km/h
